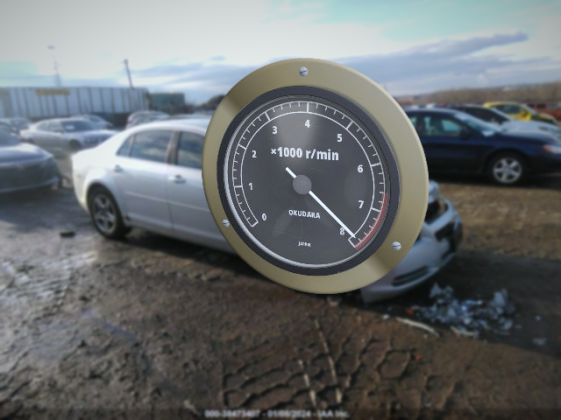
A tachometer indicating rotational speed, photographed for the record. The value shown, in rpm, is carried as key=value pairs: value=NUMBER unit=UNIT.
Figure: value=7800 unit=rpm
